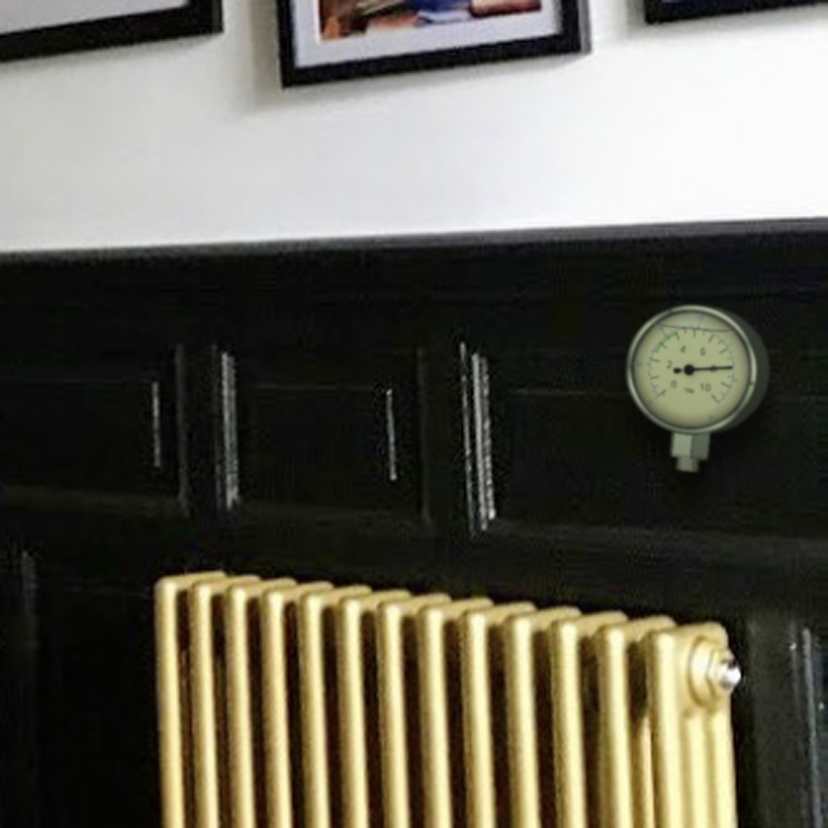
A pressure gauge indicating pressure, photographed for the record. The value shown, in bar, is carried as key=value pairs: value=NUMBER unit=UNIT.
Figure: value=8 unit=bar
